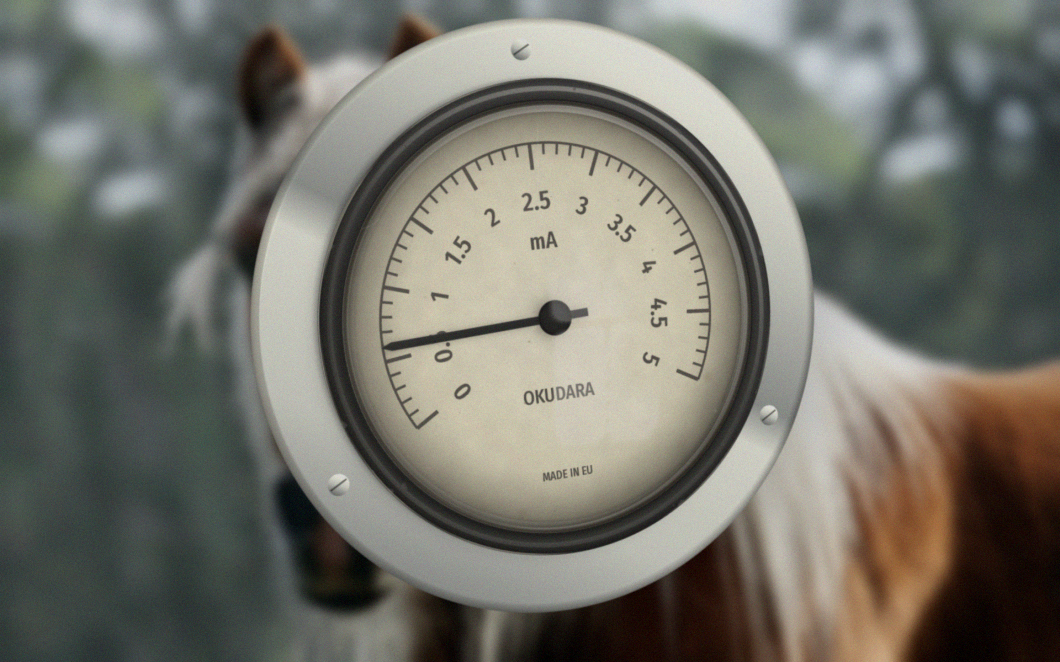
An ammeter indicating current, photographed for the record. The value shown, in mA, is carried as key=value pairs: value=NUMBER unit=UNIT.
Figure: value=0.6 unit=mA
